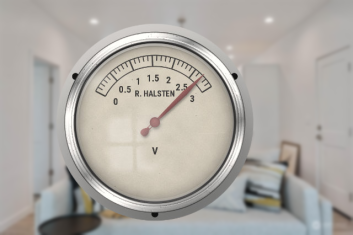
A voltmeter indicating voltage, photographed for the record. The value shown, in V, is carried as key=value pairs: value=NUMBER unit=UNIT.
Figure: value=2.7 unit=V
